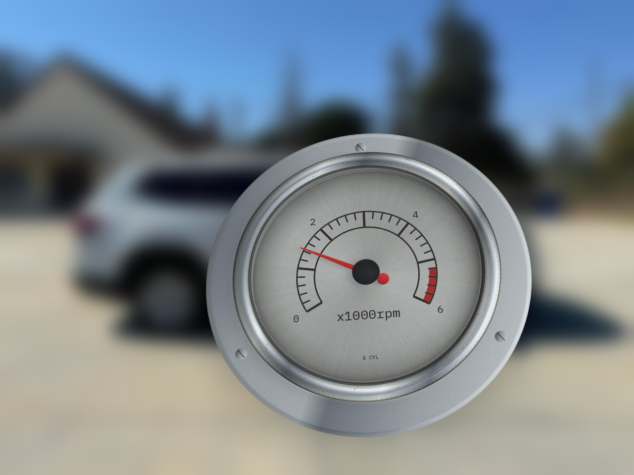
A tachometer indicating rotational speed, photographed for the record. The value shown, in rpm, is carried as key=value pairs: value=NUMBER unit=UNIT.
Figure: value=1400 unit=rpm
